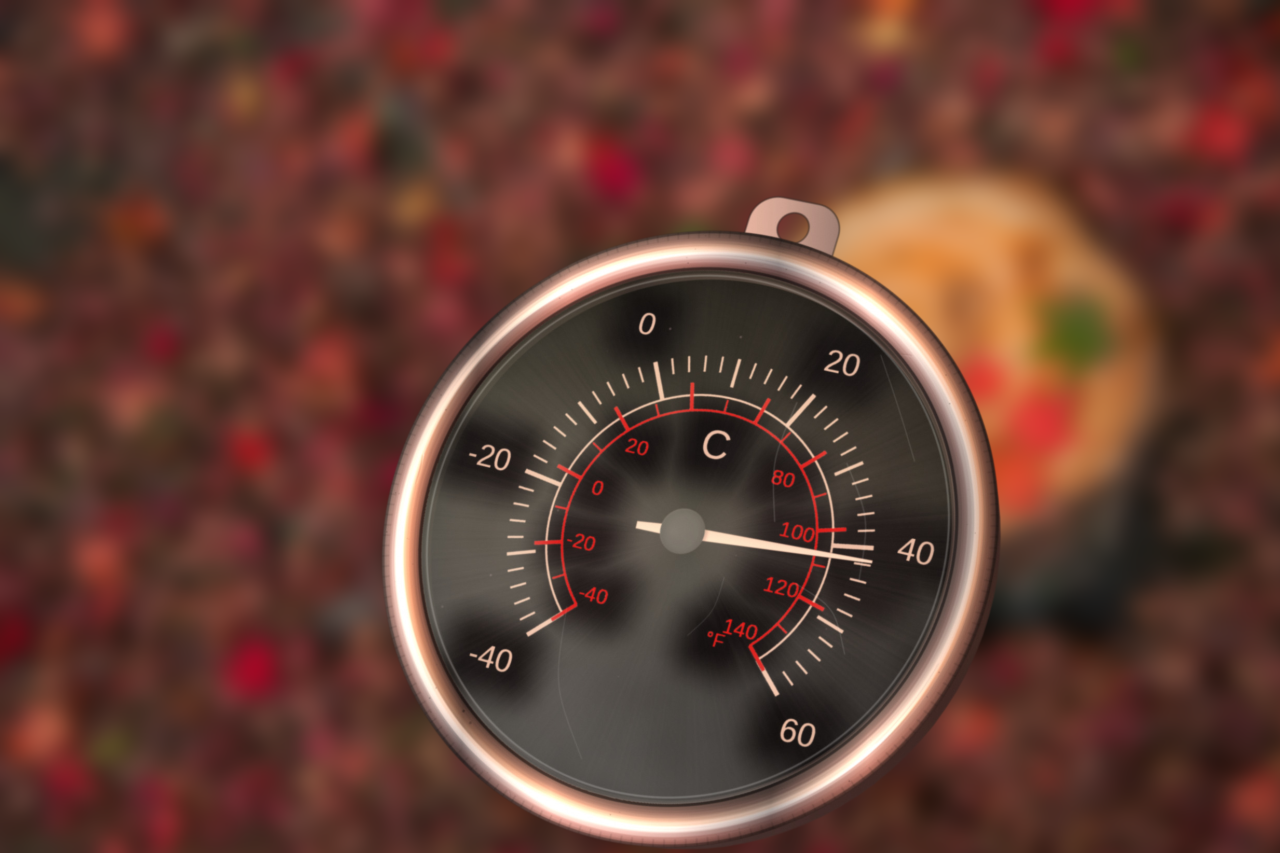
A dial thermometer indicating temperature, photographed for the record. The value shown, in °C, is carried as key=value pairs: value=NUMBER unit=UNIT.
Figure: value=42 unit=°C
